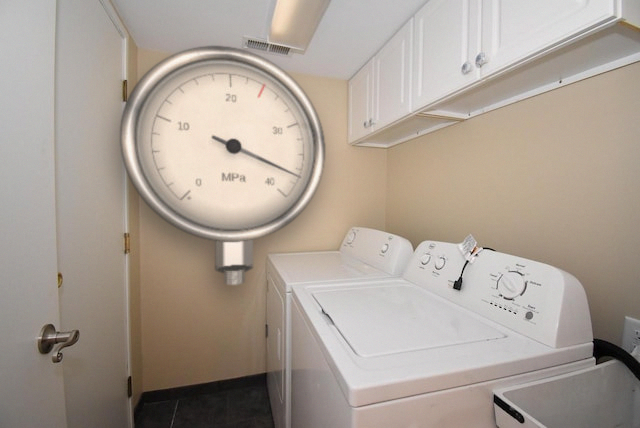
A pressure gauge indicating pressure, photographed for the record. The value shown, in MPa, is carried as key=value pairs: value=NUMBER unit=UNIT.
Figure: value=37 unit=MPa
